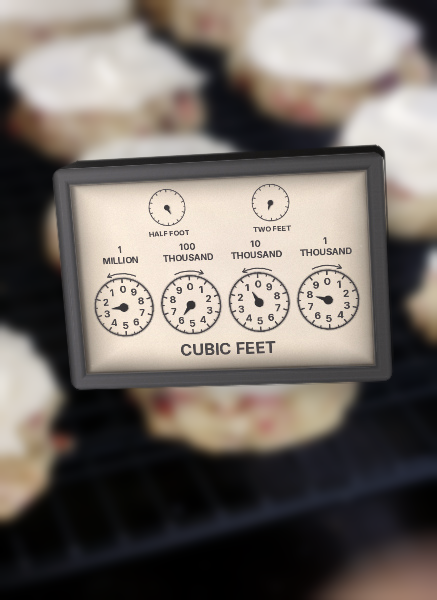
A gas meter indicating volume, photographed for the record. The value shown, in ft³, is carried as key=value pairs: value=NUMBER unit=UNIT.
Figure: value=260800 unit=ft³
